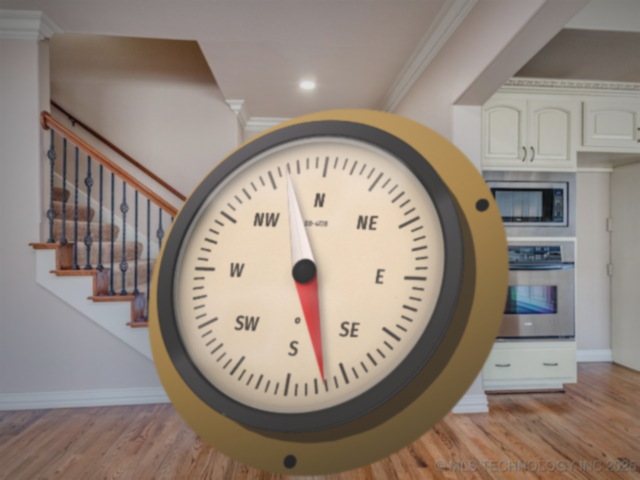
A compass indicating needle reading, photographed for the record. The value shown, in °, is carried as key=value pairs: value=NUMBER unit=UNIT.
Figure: value=160 unit=°
